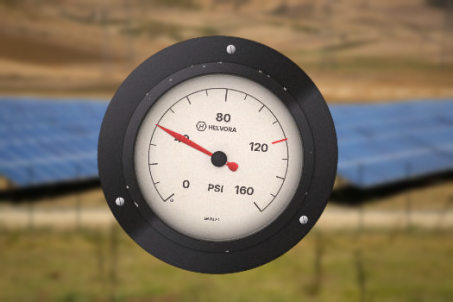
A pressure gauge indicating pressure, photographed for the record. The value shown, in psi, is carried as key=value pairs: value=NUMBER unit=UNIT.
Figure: value=40 unit=psi
